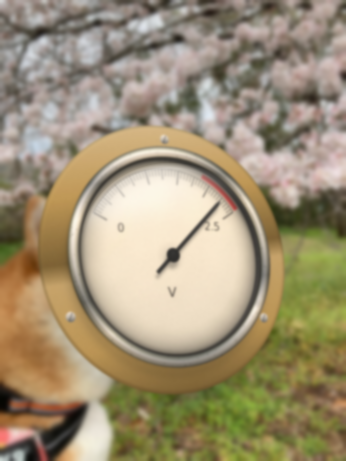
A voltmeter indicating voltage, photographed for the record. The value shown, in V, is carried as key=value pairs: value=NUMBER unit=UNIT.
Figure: value=2.25 unit=V
